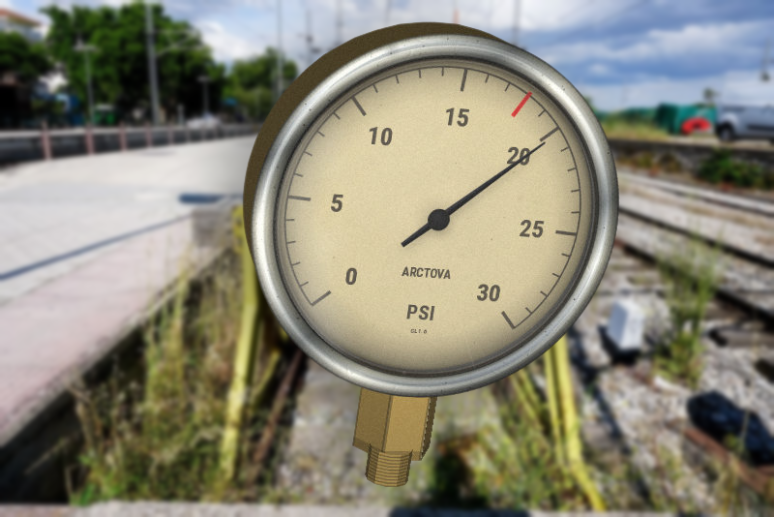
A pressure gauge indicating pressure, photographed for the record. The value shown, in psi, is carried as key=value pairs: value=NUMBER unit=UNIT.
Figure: value=20 unit=psi
